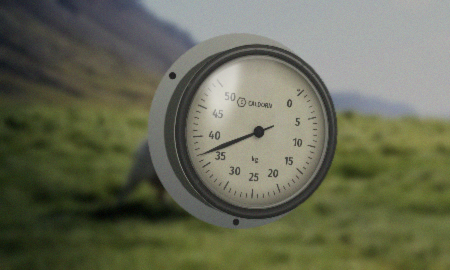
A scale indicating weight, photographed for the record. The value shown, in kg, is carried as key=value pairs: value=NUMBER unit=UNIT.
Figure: value=37 unit=kg
